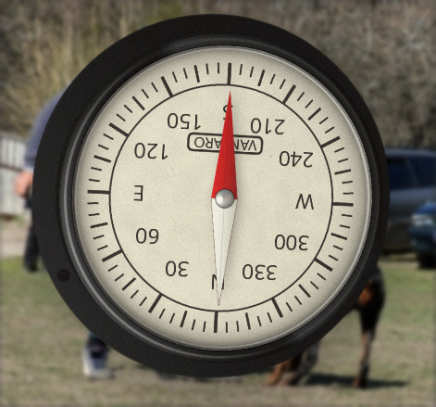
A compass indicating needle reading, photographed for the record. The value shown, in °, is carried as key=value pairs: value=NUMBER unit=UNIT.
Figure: value=180 unit=°
